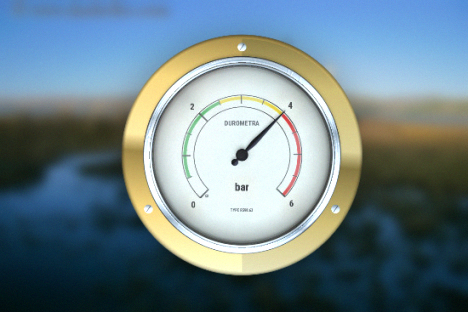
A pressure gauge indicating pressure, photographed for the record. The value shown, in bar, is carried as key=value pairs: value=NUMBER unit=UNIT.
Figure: value=4 unit=bar
